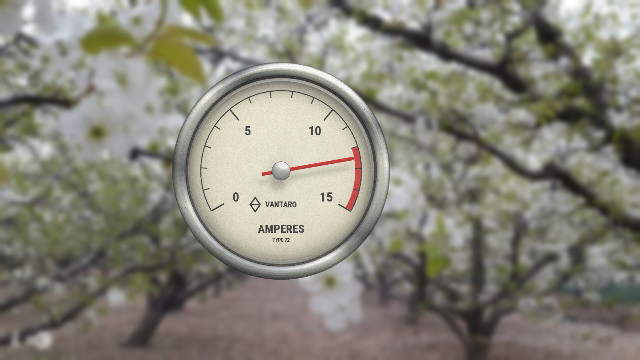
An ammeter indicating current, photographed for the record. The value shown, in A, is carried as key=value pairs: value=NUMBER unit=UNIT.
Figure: value=12.5 unit=A
